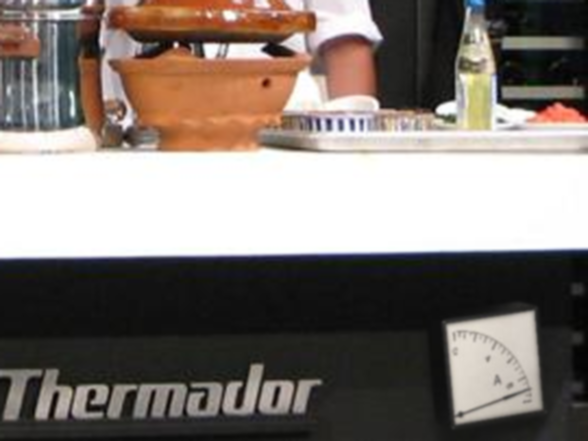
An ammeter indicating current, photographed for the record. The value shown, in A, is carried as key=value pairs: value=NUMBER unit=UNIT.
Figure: value=9 unit=A
